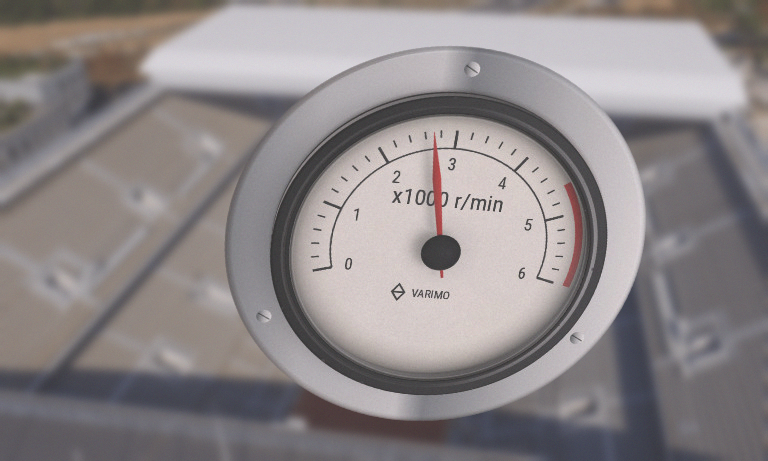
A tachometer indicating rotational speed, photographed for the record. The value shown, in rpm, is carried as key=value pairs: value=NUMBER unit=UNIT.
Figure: value=2700 unit=rpm
